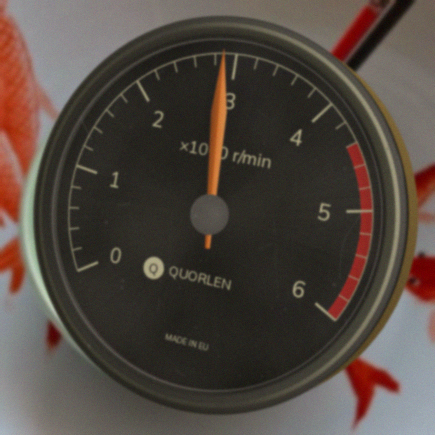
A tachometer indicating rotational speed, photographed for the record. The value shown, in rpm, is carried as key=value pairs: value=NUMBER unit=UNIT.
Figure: value=2900 unit=rpm
